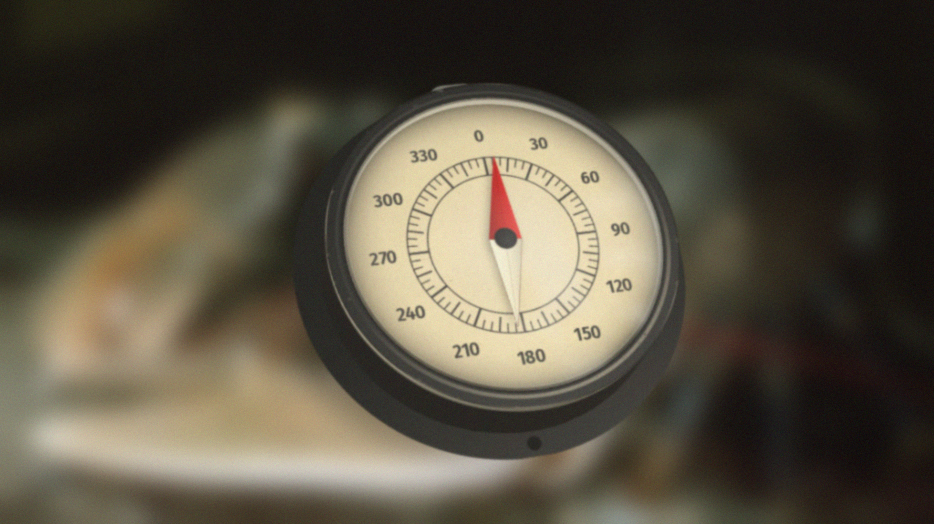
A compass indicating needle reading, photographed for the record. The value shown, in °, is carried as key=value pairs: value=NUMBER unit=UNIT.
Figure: value=5 unit=°
